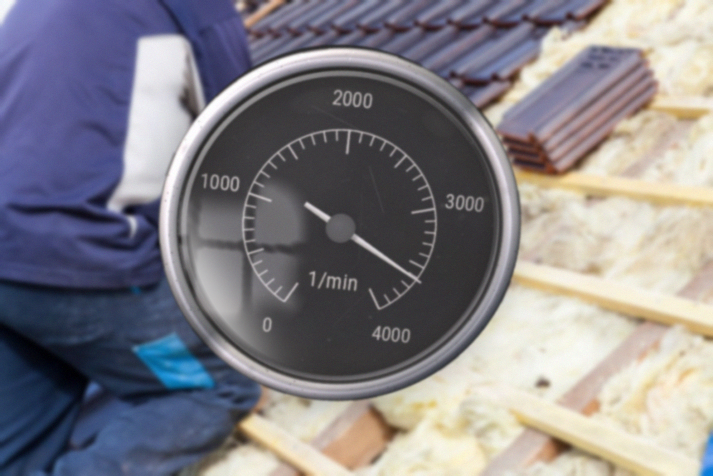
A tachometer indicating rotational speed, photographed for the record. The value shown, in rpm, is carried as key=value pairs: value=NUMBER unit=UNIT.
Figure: value=3600 unit=rpm
